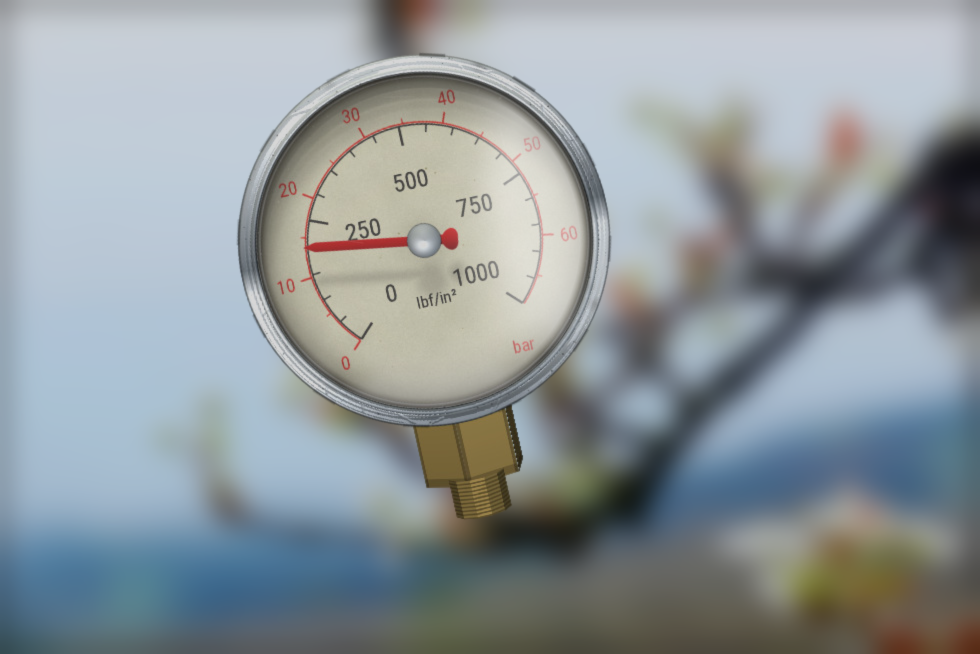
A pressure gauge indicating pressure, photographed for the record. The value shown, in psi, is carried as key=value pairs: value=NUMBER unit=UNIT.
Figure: value=200 unit=psi
